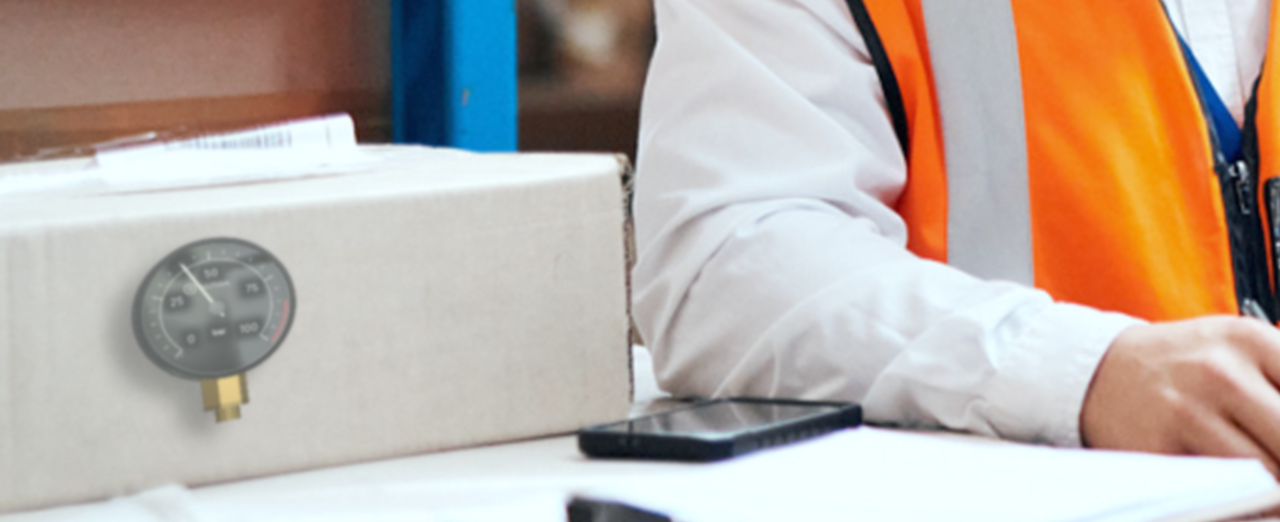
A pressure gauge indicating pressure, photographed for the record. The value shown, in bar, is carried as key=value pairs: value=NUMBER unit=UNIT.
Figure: value=40 unit=bar
